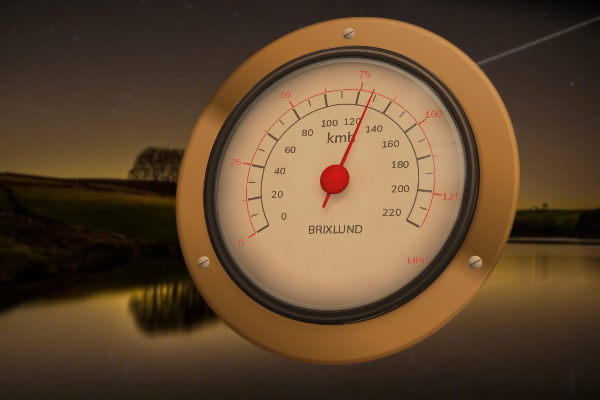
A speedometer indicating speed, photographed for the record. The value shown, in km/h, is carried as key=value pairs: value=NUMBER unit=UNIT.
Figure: value=130 unit=km/h
